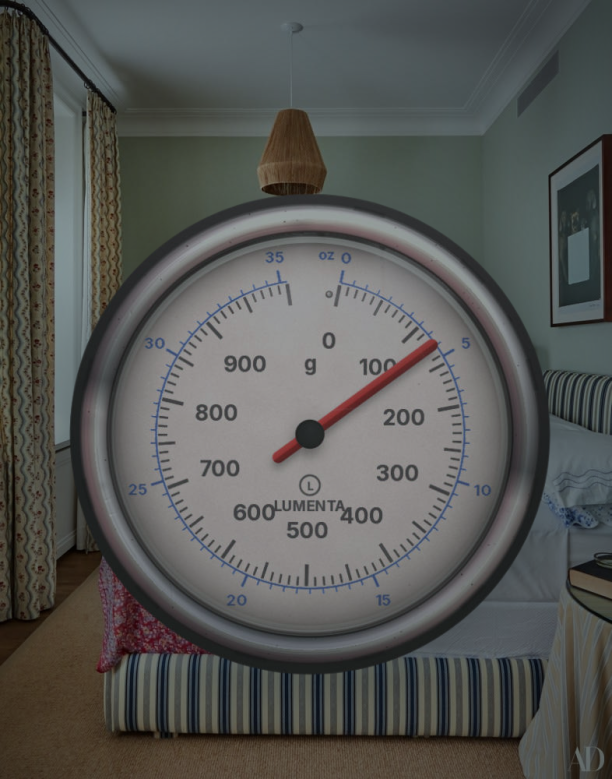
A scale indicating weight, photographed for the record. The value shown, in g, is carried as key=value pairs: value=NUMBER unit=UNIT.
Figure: value=125 unit=g
